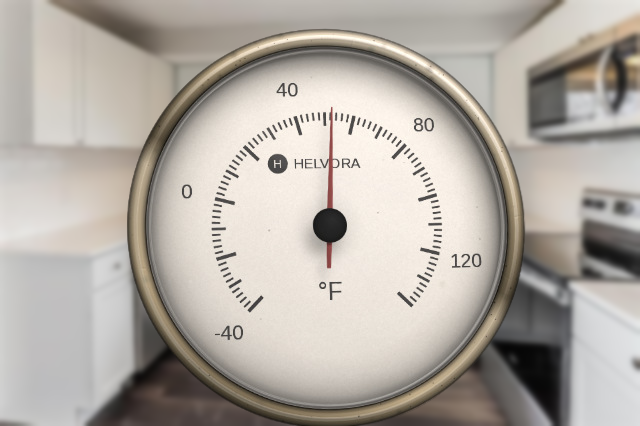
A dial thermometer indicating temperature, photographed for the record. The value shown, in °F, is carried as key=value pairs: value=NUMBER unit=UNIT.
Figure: value=52 unit=°F
